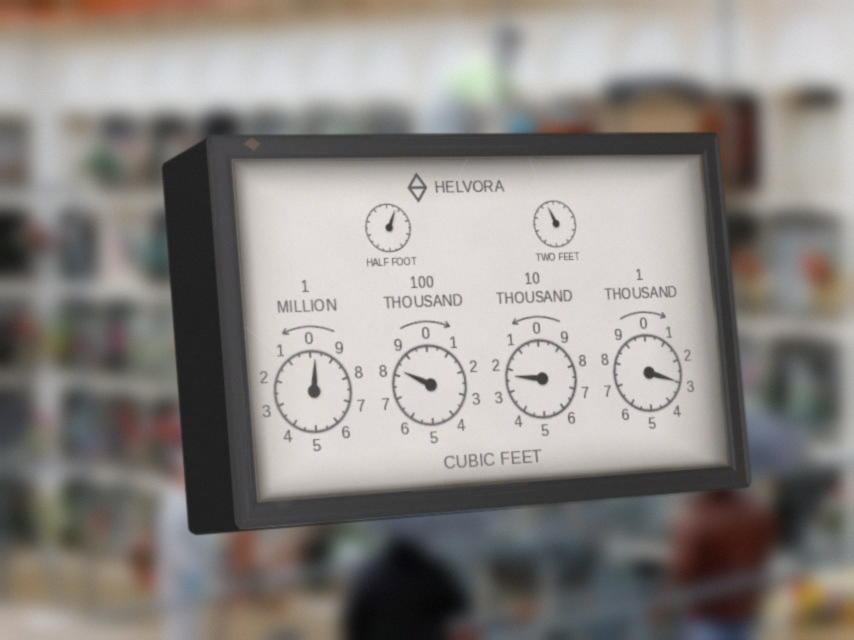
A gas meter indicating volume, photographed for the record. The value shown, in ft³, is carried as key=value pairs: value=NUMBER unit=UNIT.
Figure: value=982300 unit=ft³
